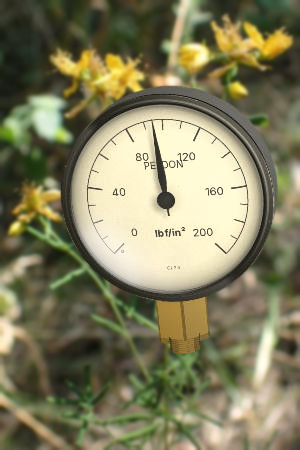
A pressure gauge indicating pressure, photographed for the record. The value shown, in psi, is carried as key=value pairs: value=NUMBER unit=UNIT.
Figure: value=95 unit=psi
